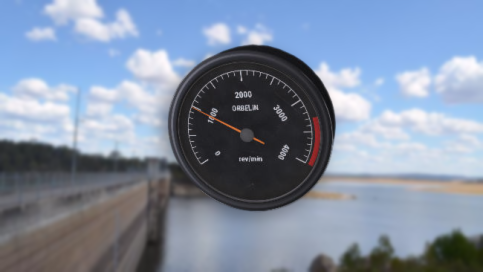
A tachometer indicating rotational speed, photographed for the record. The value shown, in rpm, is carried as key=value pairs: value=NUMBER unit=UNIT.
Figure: value=1000 unit=rpm
